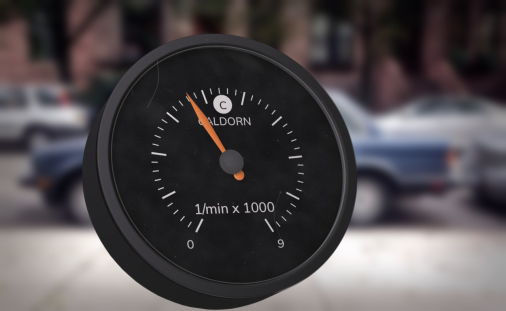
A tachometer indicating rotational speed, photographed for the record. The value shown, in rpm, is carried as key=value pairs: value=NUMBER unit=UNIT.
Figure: value=3600 unit=rpm
